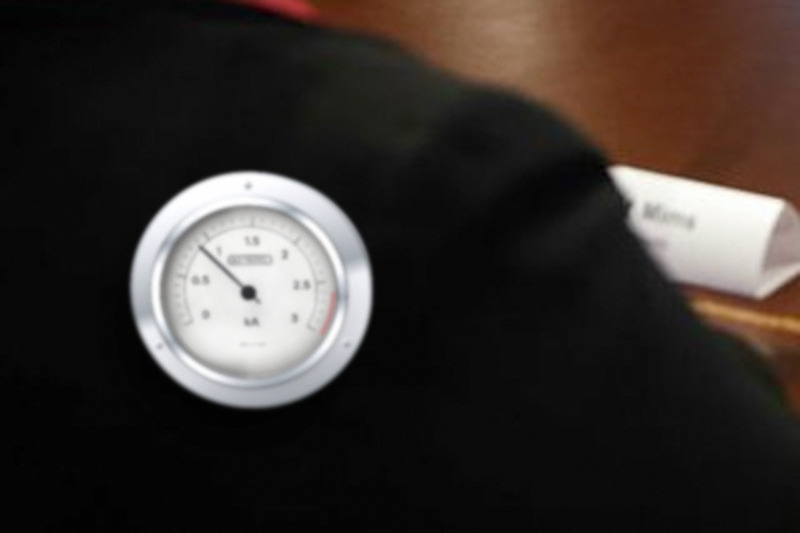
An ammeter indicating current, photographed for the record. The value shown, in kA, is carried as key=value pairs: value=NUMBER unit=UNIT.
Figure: value=0.9 unit=kA
